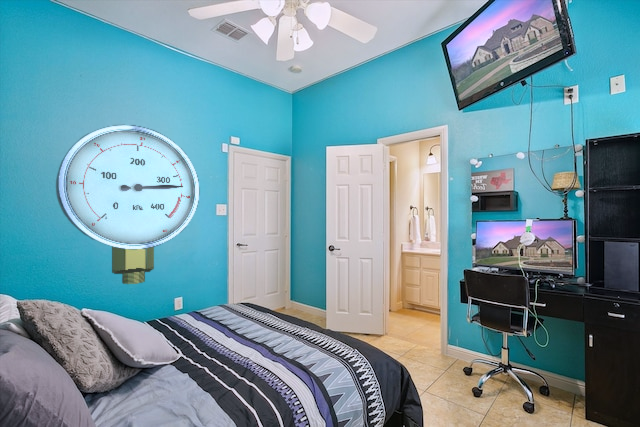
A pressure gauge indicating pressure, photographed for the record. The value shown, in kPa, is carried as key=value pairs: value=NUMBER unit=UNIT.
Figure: value=325 unit=kPa
